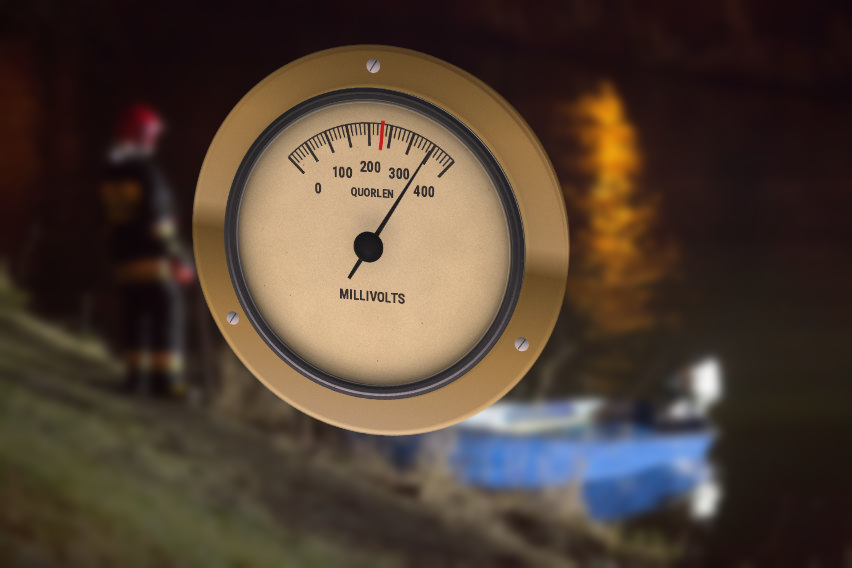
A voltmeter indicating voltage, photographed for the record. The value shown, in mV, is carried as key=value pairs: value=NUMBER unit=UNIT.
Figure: value=350 unit=mV
